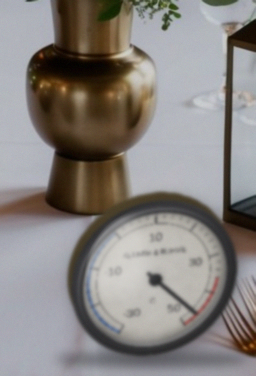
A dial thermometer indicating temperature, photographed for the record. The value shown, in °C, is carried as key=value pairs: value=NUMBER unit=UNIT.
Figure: value=46 unit=°C
